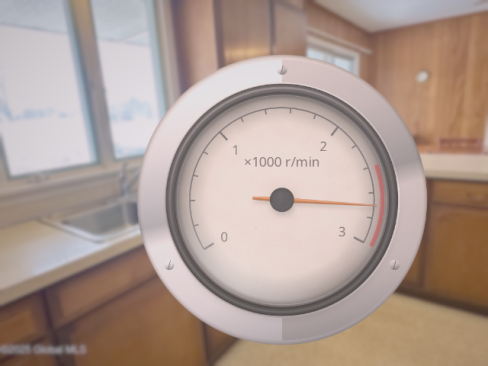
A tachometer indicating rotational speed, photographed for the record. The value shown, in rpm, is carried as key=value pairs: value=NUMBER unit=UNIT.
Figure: value=2700 unit=rpm
